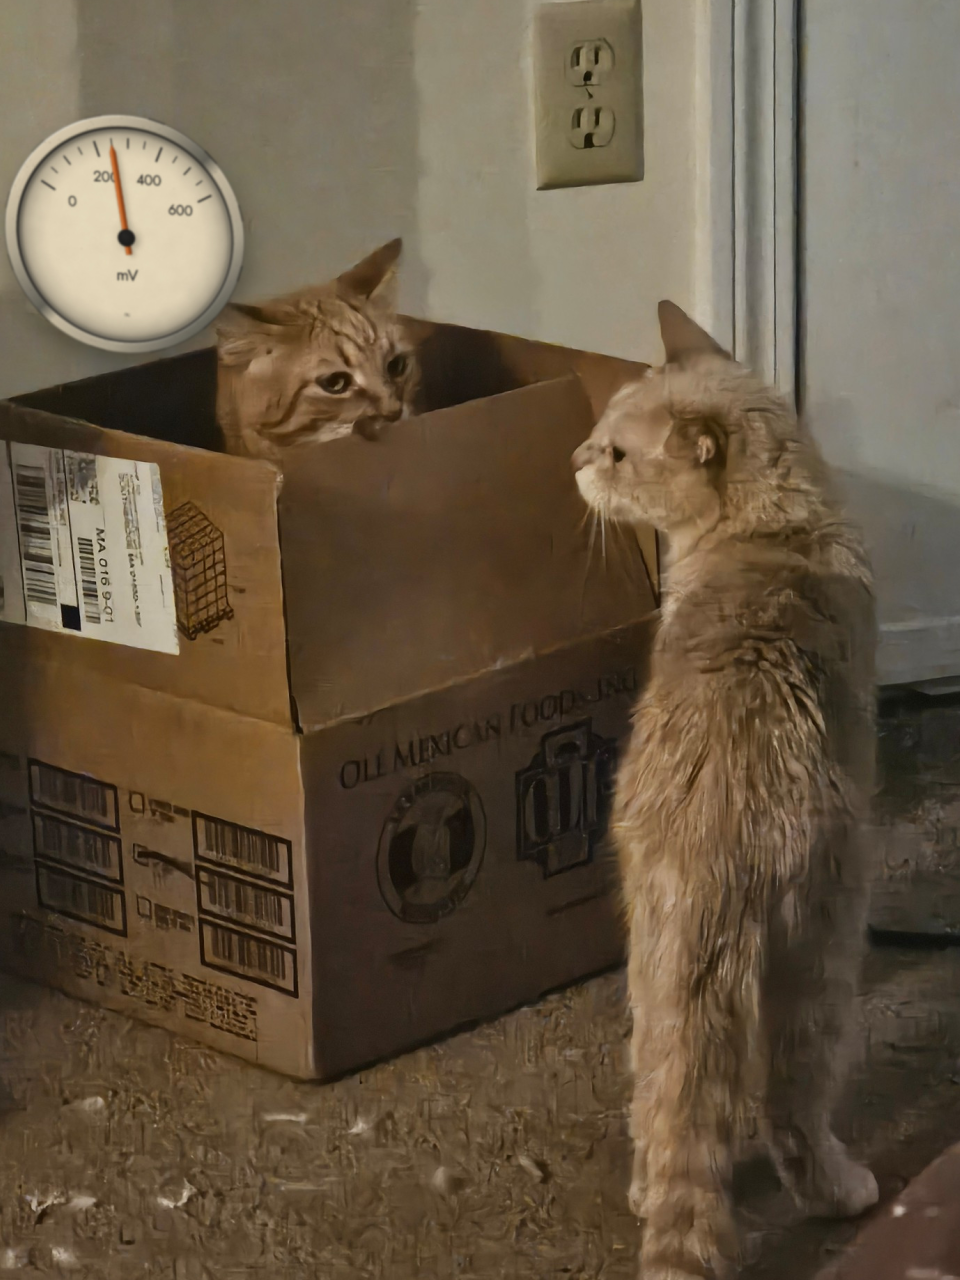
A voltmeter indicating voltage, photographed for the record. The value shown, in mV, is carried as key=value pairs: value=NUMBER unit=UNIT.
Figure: value=250 unit=mV
